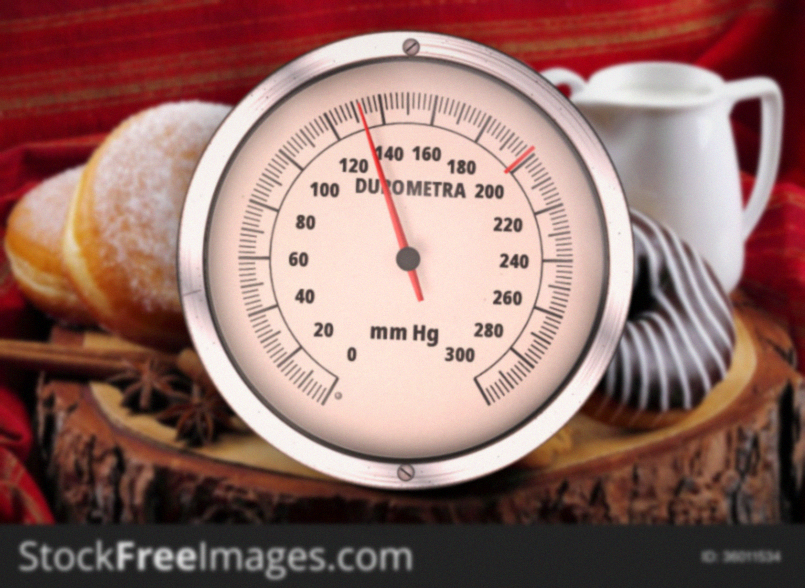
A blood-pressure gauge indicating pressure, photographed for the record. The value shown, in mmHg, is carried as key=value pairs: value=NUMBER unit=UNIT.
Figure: value=132 unit=mmHg
